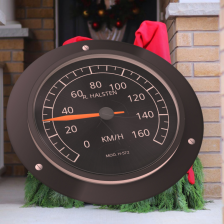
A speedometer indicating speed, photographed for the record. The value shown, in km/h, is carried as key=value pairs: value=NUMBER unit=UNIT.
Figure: value=30 unit=km/h
